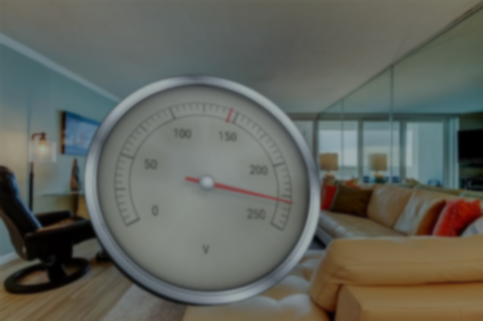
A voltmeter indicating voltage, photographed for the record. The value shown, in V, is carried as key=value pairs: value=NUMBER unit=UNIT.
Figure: value=230 unit=V
